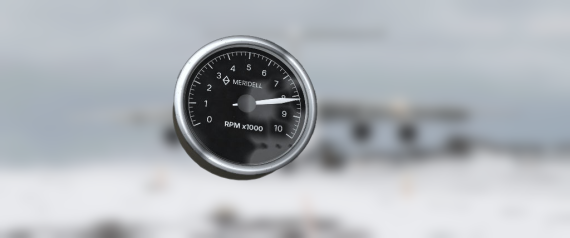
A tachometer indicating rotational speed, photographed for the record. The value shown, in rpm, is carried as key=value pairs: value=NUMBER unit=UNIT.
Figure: value=8200 unit=rpm
